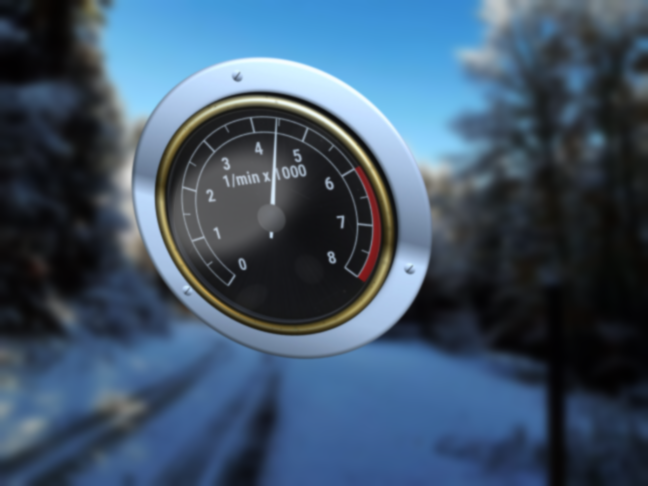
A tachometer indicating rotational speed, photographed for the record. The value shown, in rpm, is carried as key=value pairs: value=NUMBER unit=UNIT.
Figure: value=4500 unit=rpm
